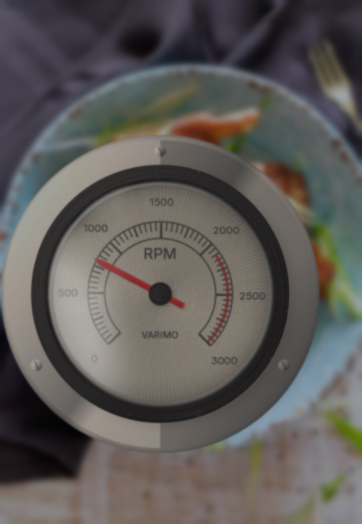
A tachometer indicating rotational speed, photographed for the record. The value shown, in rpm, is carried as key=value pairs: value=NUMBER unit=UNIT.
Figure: value=800 unit=rpm
